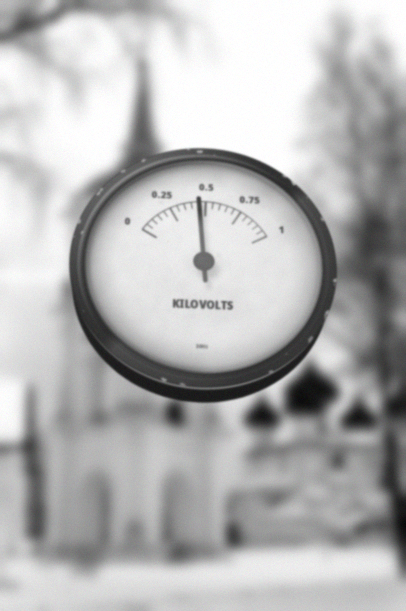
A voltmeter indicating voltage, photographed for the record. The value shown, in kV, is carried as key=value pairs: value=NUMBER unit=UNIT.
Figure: value=0.45 unit=kV
